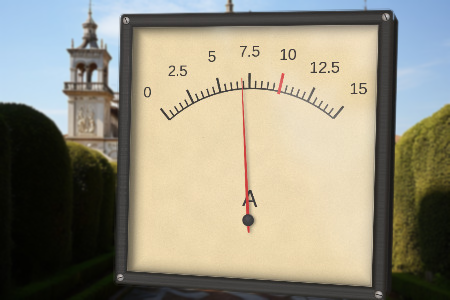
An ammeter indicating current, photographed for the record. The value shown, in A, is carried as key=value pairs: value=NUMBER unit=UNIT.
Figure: value=7 unit=A
